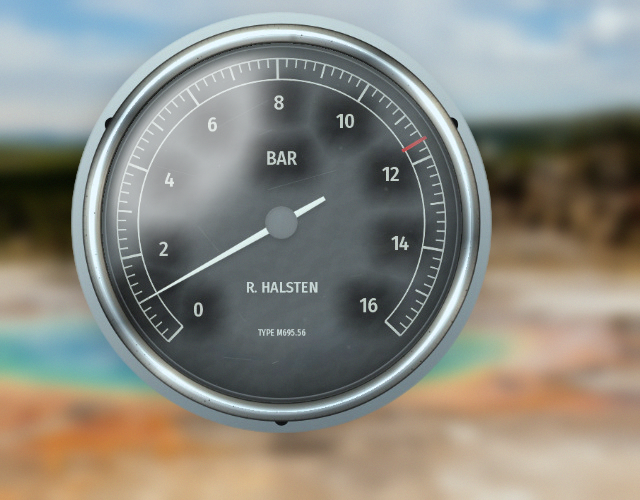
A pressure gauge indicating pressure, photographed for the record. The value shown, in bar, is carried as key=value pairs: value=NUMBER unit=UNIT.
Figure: value=1 unit=bar
